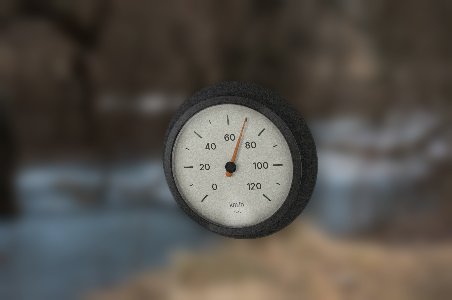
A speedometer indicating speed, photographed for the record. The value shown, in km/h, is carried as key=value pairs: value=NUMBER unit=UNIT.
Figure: value=70 unit=km/h
